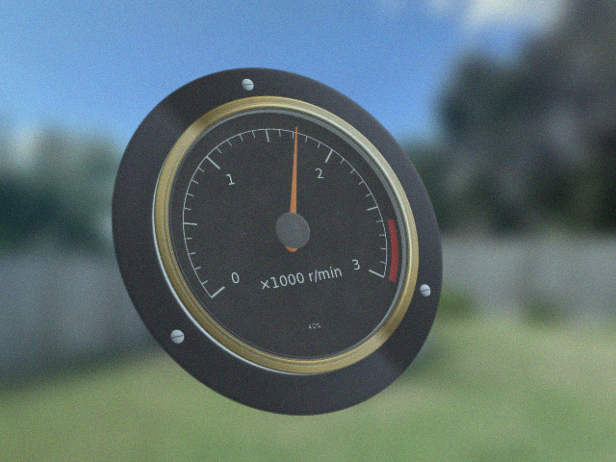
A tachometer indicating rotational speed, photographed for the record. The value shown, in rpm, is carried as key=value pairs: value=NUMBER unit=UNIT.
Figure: value=1700 unit=rpm
